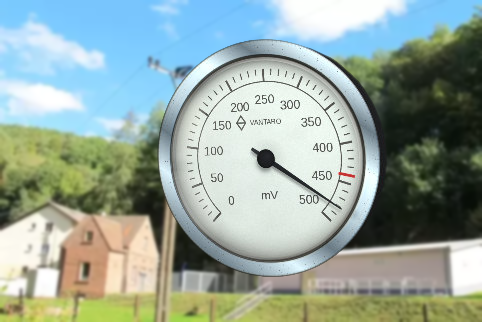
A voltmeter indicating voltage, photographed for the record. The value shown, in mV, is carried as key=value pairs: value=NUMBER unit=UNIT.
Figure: value=480 unit=mV
